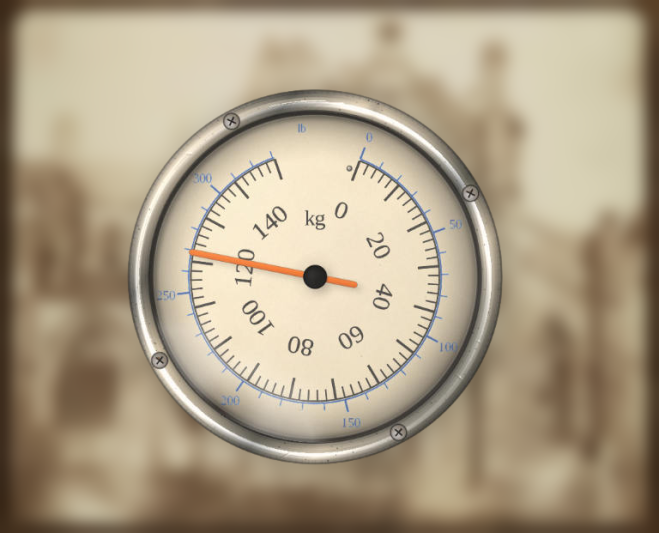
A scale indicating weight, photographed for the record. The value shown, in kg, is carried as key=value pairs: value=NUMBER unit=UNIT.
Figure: value=122 unit=kg
